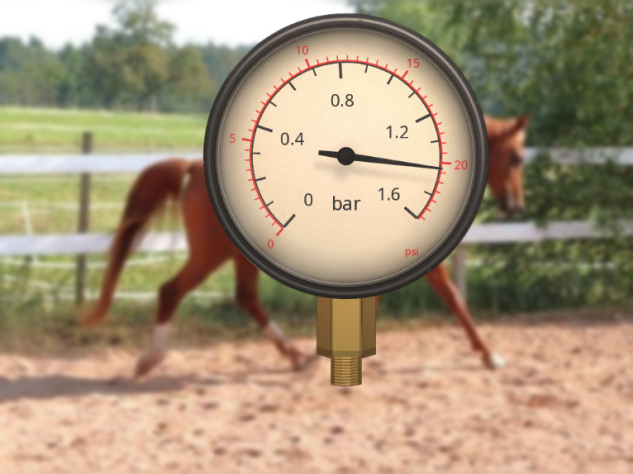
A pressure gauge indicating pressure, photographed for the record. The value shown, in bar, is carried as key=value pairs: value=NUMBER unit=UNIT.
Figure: value=1.4 unit=bar
